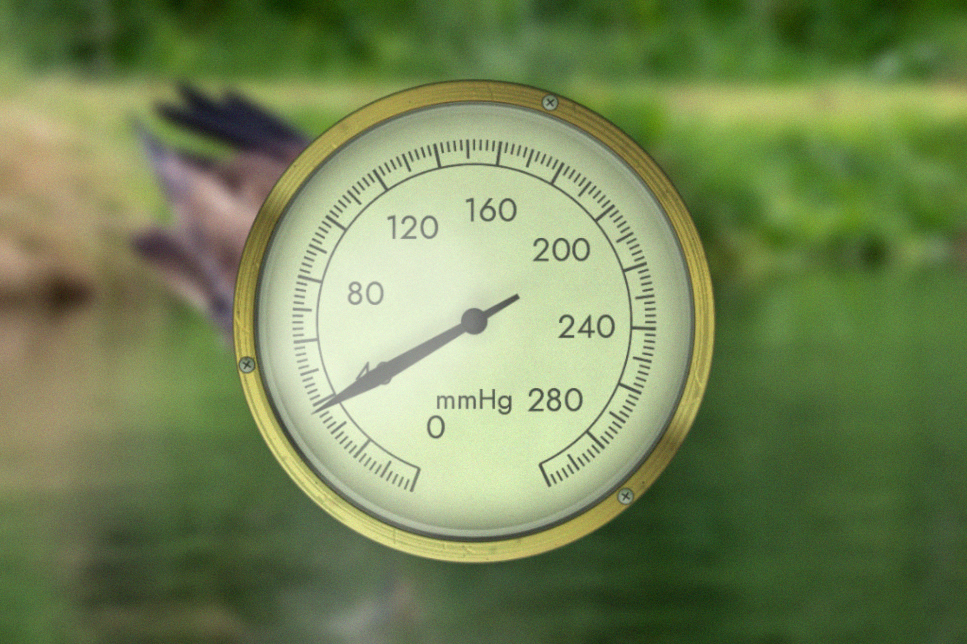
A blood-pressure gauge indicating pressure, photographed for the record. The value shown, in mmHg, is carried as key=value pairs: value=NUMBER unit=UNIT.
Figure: value=38 unit=mmHg
